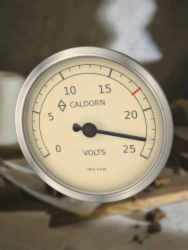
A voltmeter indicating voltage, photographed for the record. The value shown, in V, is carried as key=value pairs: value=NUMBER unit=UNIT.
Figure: value=23 unit=V
